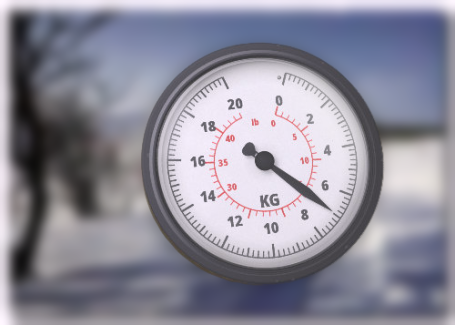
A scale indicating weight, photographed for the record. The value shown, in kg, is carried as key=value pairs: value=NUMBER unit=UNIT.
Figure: value=7 unit=kg
